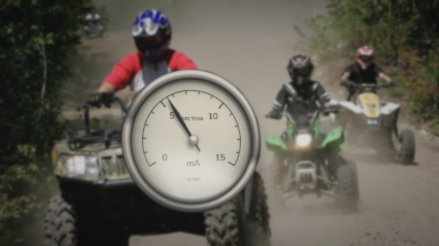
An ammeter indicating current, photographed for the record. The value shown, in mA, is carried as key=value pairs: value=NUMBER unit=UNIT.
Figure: value=5.5 unit=mA
